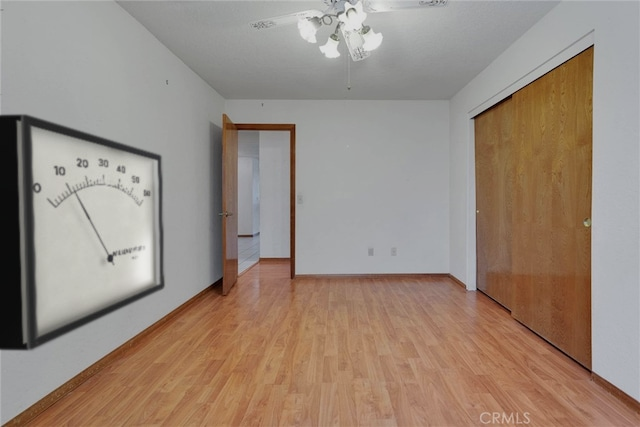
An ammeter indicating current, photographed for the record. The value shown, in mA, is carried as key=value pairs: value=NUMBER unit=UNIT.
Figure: value=10 unit=mA
